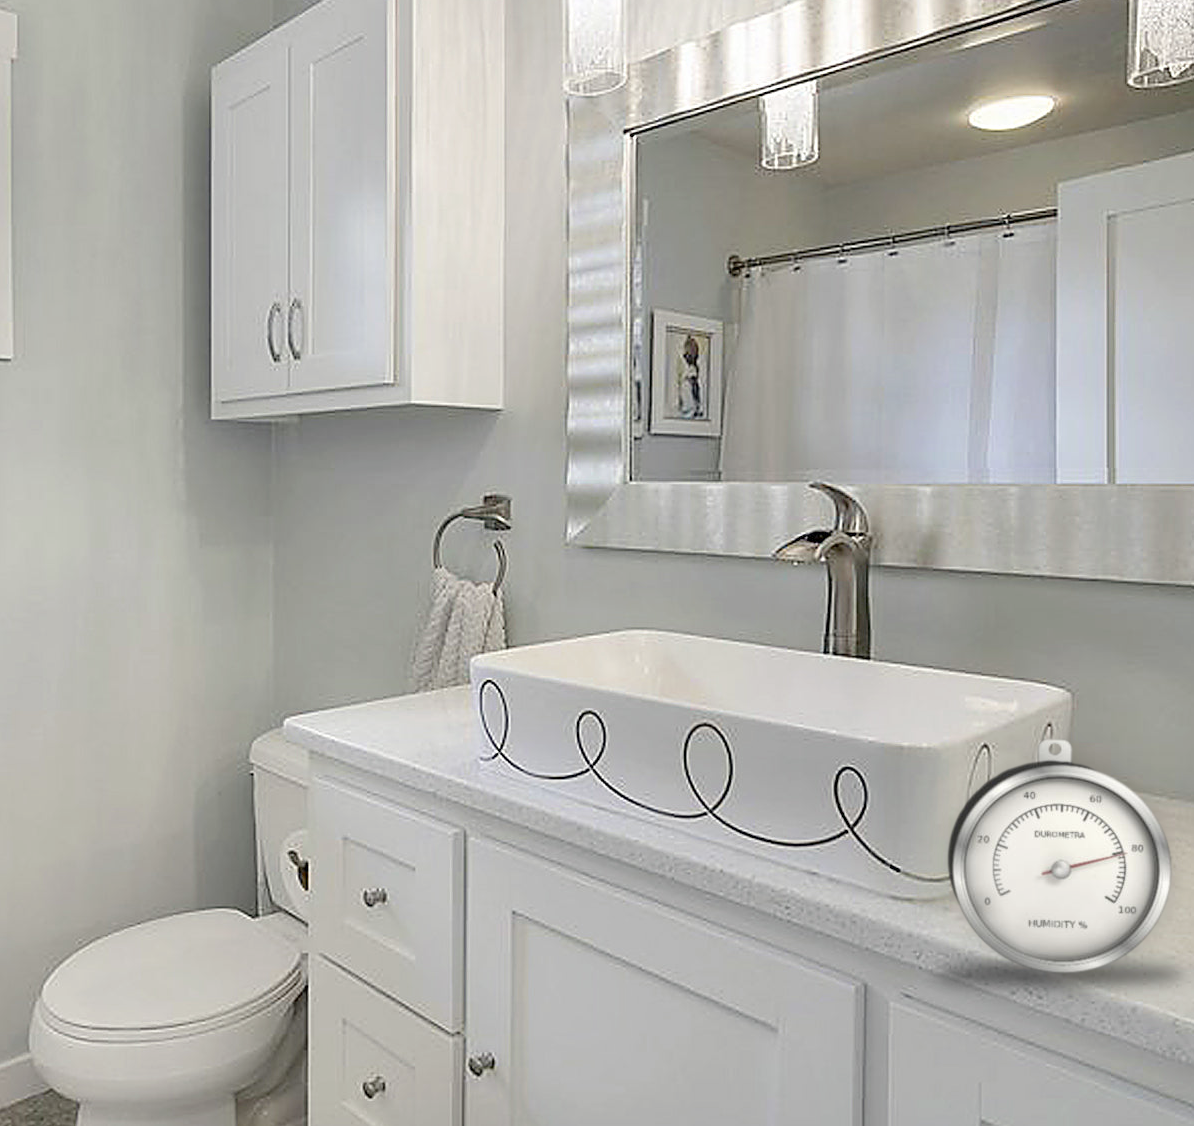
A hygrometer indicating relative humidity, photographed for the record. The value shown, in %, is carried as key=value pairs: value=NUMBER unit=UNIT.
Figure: value=80 unit=%
